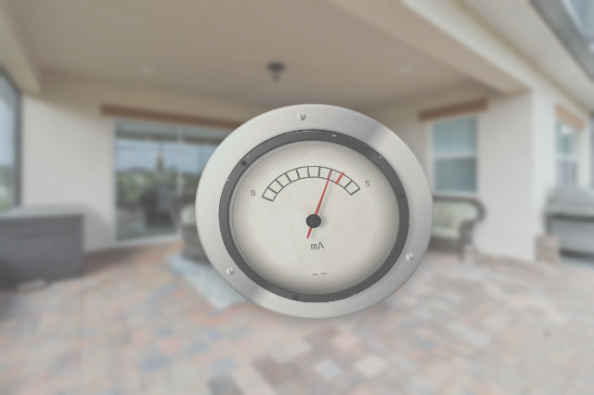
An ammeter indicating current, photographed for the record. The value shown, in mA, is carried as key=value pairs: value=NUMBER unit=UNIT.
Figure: value=3.5 unit=mA
